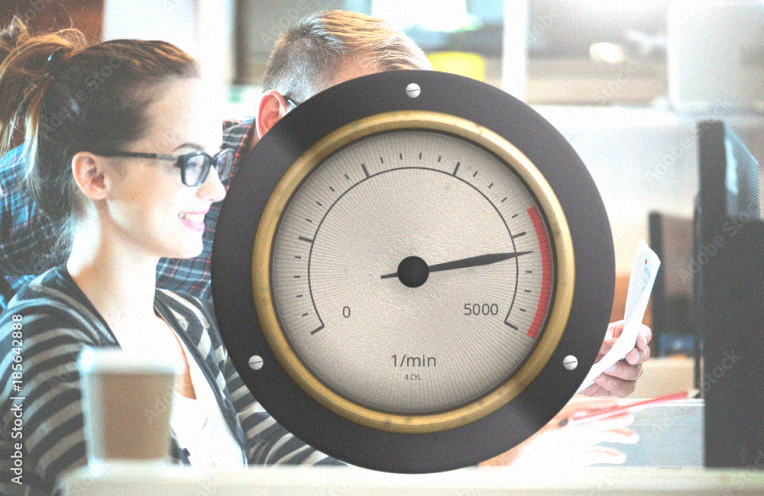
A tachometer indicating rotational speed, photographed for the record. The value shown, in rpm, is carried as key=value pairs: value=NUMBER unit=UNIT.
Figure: value=4200 unit=rpm
